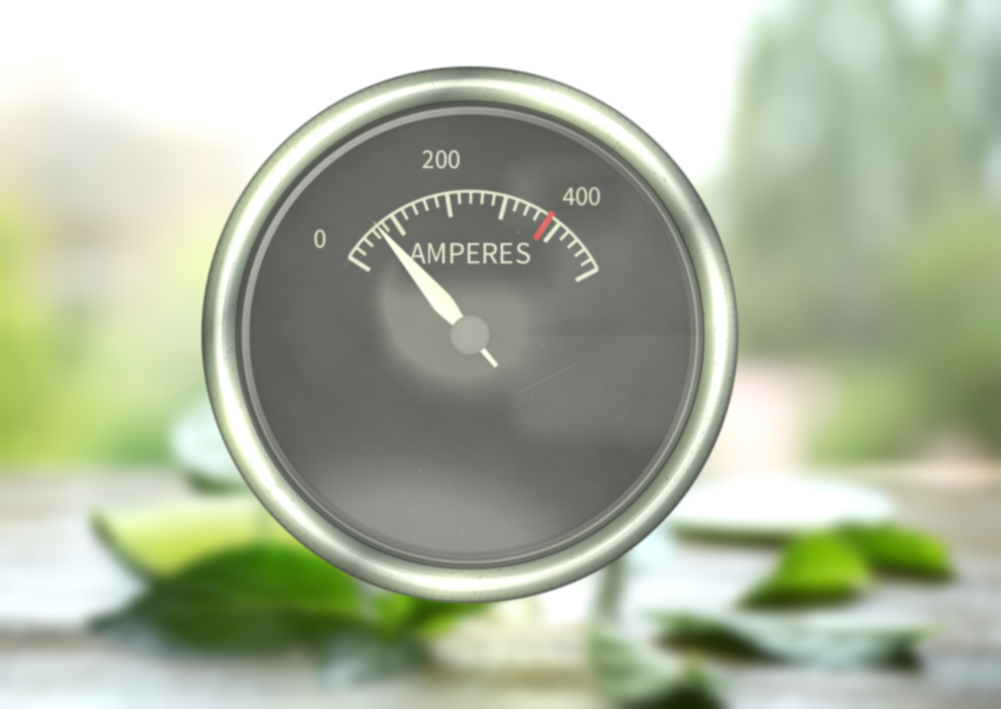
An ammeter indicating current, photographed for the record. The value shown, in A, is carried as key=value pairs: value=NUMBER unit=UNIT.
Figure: value=70 unit=A
